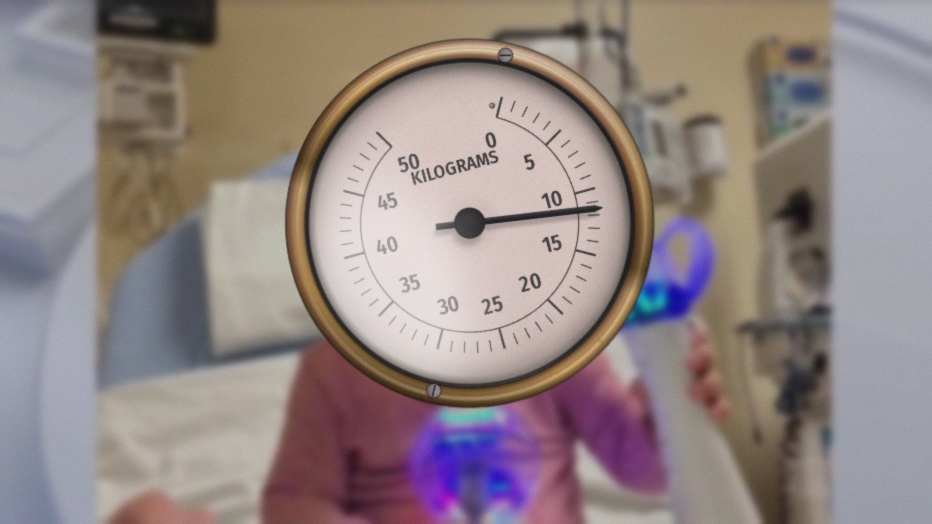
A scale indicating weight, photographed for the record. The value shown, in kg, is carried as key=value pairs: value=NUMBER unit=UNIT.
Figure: value=11.5 unit=kg
